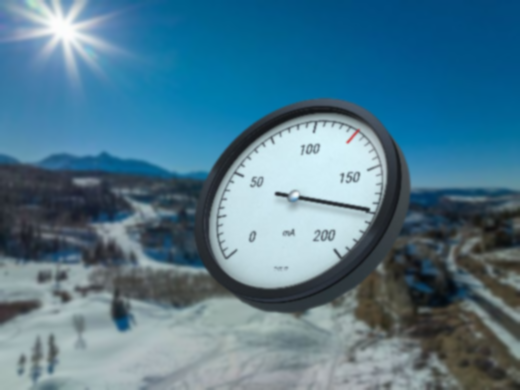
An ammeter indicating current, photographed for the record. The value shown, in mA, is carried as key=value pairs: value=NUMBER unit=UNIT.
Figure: value=175 unit=mA
